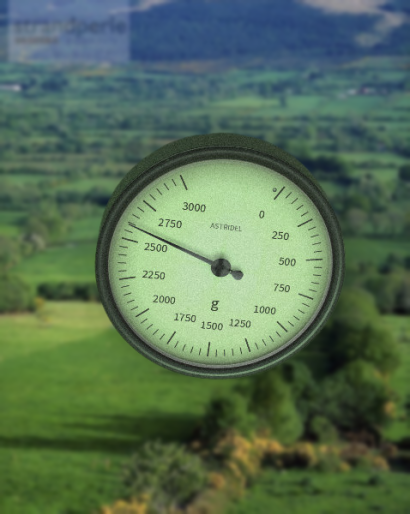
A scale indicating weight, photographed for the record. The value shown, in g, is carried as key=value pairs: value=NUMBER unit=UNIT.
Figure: value=2600 unit=g
